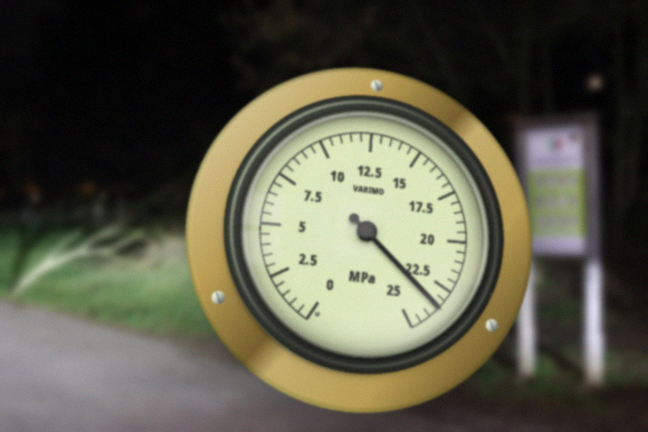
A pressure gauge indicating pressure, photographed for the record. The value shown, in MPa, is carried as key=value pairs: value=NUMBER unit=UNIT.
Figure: value=23.5 unit=MPa
